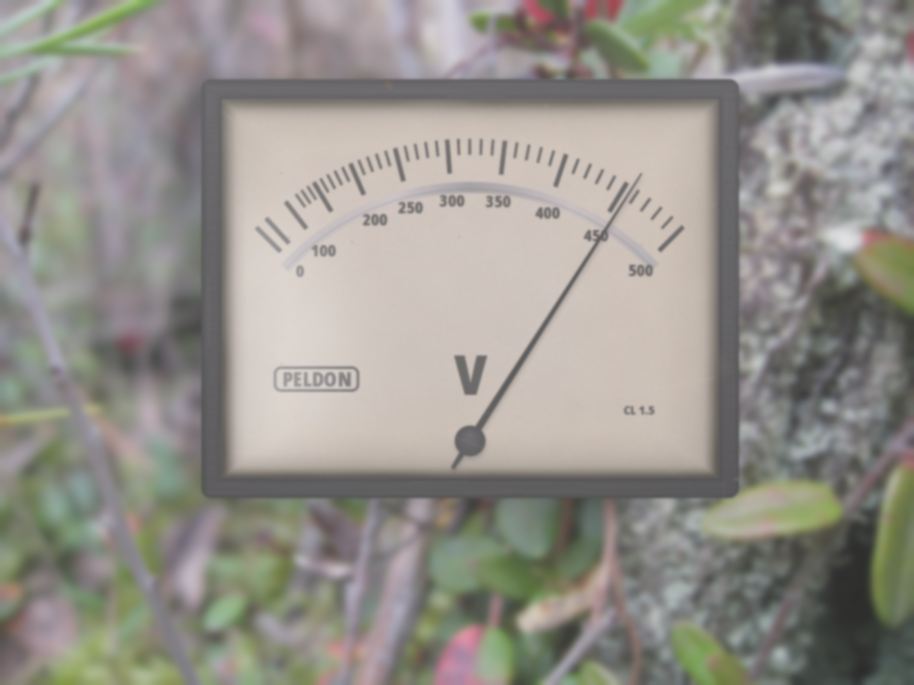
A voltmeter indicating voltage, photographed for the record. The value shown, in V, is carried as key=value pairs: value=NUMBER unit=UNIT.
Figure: value=455 unit=V
